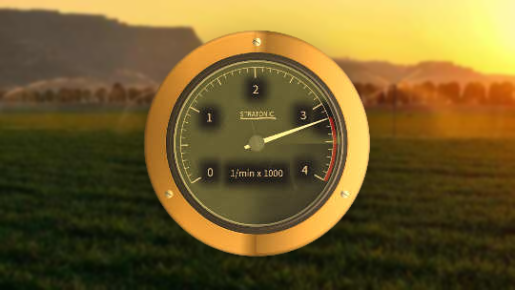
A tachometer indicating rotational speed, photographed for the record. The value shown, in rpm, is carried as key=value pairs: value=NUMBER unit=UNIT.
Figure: value=3200 unit=rpm
